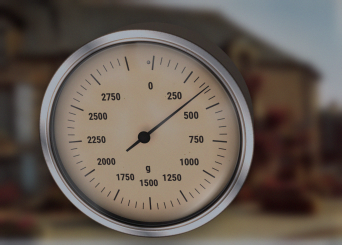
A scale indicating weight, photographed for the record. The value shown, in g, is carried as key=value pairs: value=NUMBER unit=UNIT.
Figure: value=375 unit=g
